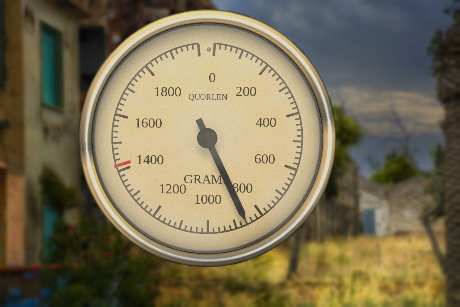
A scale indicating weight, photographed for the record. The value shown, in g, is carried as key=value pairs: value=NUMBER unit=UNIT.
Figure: value=860 unit=g
